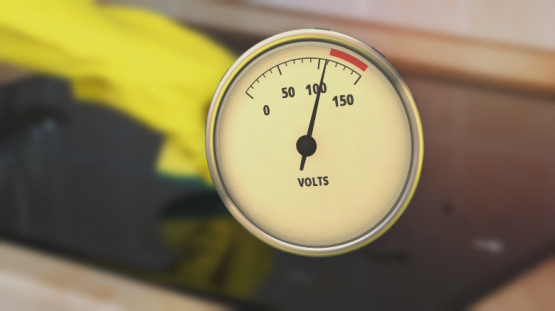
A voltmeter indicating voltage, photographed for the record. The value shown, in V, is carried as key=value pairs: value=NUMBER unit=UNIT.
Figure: value=110 unit=V
